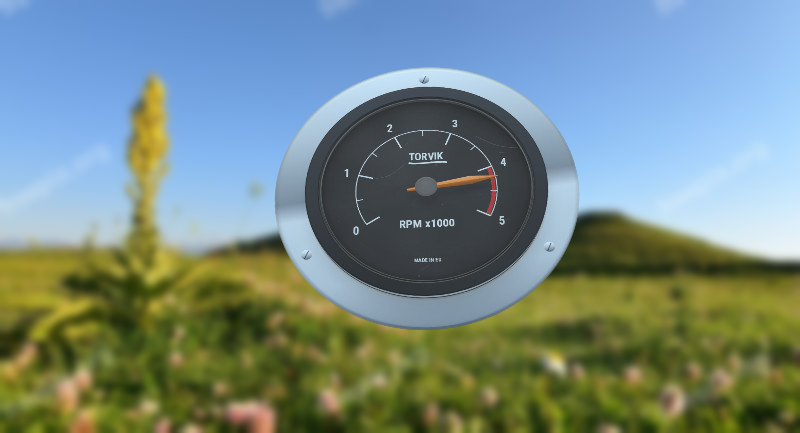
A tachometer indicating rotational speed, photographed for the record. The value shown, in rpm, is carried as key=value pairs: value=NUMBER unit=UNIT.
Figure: value=4250 unit=rpm
